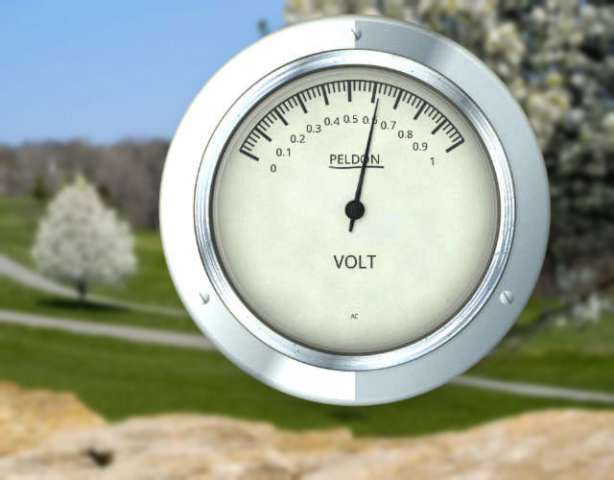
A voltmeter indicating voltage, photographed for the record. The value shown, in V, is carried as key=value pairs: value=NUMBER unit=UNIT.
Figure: value=0.62 unit=V
